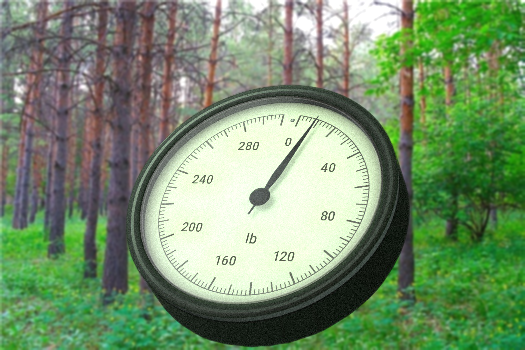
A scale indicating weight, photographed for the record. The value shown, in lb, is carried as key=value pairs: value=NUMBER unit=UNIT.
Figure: value=10 unit=lb
